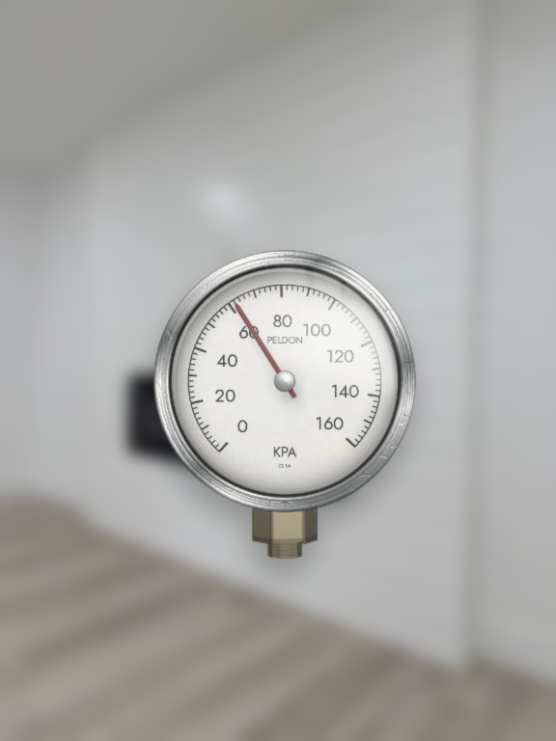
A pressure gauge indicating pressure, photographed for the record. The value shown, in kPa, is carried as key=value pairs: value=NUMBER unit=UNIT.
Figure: value=62 unit=kPa
